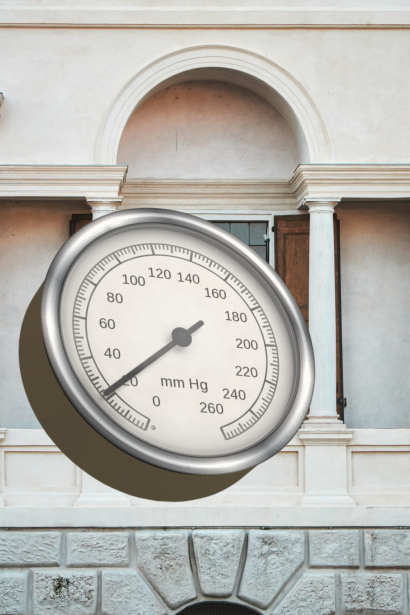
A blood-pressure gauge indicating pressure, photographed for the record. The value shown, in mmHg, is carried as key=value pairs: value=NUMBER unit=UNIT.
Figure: value=22 unit=mmHg
